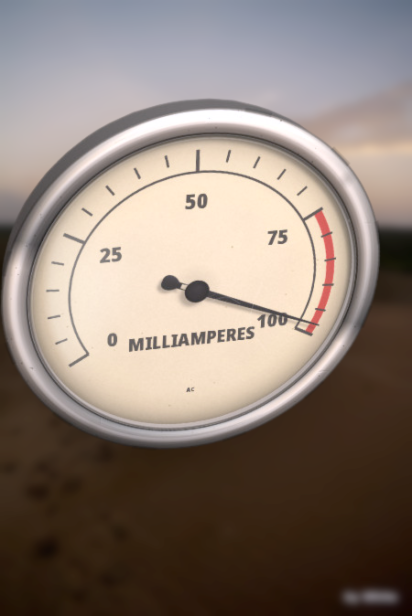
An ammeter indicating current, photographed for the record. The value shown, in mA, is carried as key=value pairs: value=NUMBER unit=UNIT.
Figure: value=97.5 unit=mA
